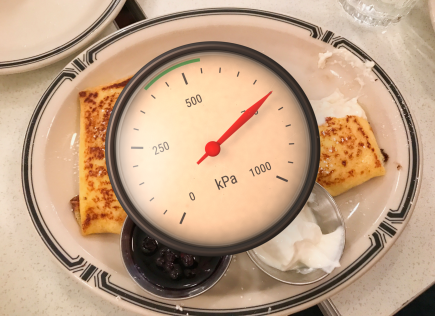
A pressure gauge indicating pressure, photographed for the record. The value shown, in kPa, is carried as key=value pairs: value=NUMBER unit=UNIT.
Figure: value=750 unit=kPa
